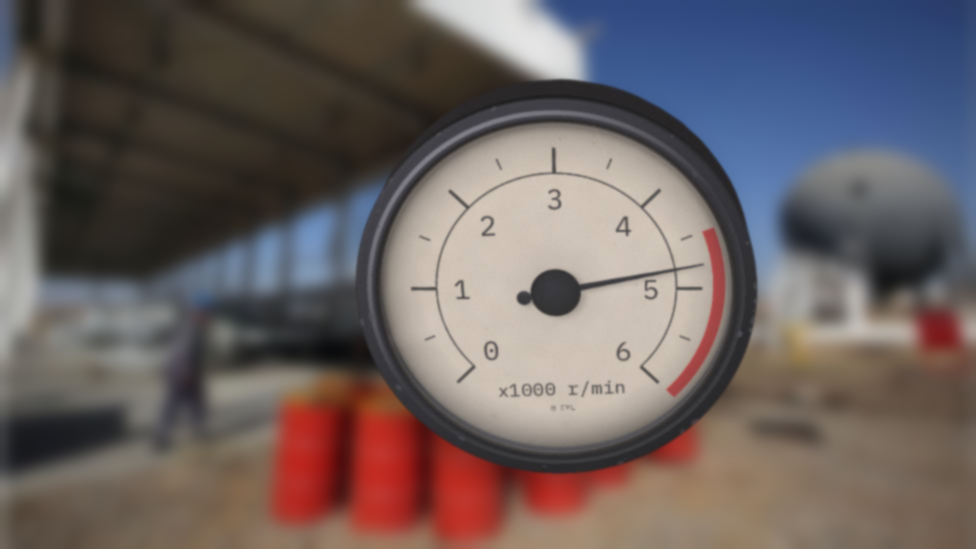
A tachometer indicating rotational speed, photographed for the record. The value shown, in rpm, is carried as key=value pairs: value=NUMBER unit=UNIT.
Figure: value=4750 unit=rpm
